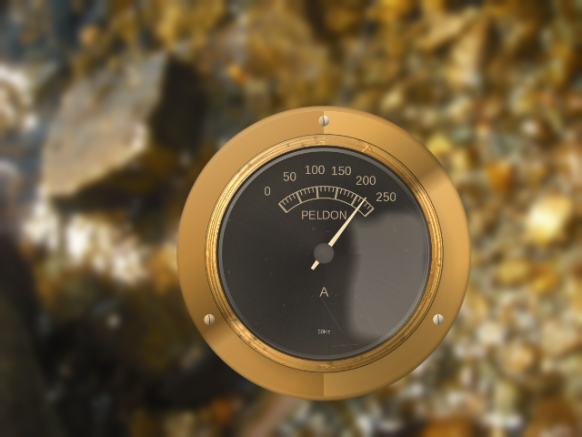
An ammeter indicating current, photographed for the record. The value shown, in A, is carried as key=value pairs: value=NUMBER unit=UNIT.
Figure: value=220 unit=A
